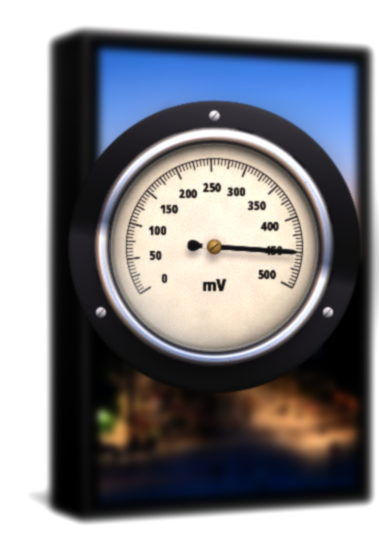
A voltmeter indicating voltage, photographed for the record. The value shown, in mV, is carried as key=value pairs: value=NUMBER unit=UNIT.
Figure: value=450 unit=mV
